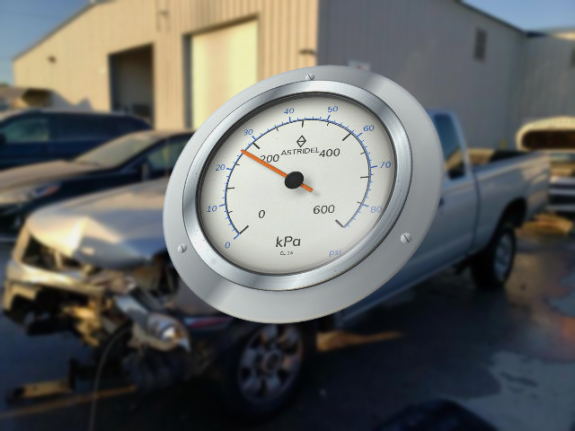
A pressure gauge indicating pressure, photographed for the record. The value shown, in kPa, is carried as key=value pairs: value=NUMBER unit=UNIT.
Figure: value=175 unit=kPa
